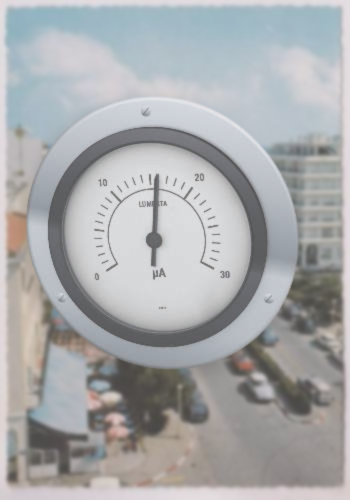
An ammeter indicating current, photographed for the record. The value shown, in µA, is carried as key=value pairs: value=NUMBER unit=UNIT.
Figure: value=16 unit=µA
